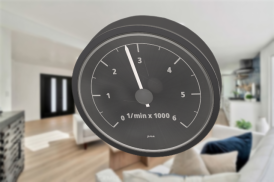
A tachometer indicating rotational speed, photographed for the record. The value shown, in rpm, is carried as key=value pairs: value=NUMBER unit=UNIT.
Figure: value=2750 unit=rpm
